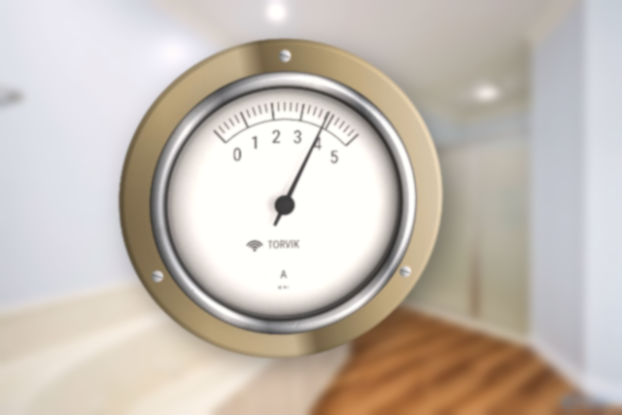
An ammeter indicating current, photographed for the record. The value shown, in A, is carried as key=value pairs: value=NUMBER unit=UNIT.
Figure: value=3.8 unit=A
